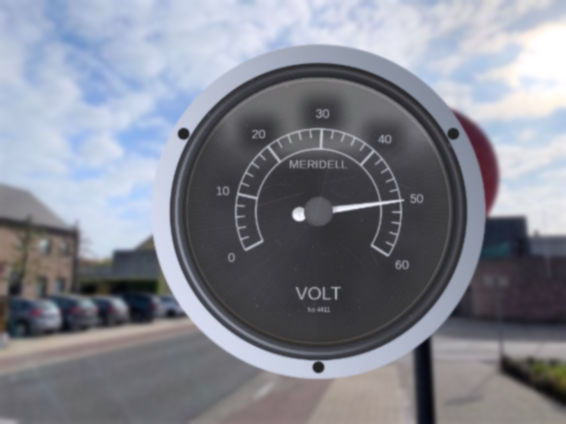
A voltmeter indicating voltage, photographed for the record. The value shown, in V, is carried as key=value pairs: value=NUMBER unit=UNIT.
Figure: value=50 unit=V
